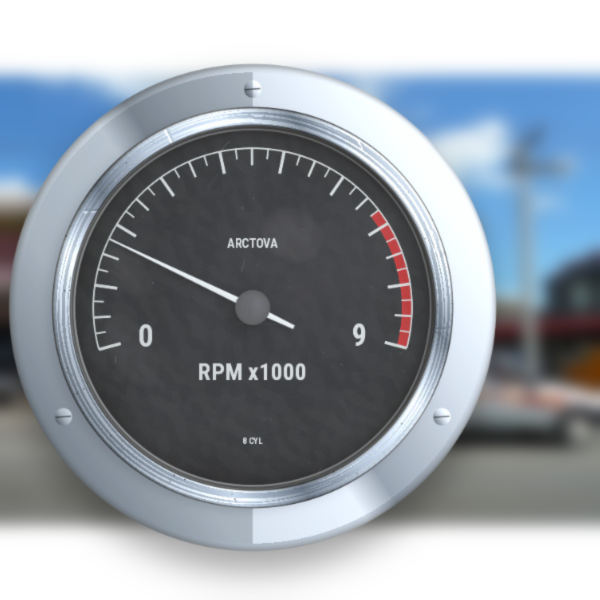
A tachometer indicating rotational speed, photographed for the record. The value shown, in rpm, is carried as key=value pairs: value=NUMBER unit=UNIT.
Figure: value=1750 unit=rpm
